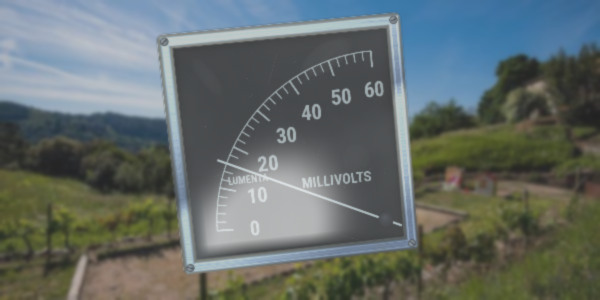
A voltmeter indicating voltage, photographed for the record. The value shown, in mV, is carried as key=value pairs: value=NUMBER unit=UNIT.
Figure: value=16 unit=mV
